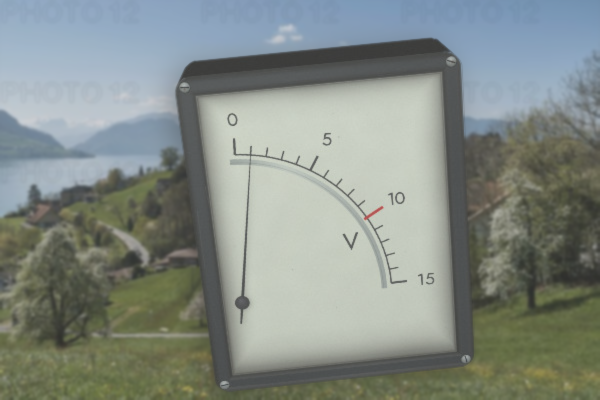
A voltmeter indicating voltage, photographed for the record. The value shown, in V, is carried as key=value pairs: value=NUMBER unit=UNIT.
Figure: value=1 unit=V
